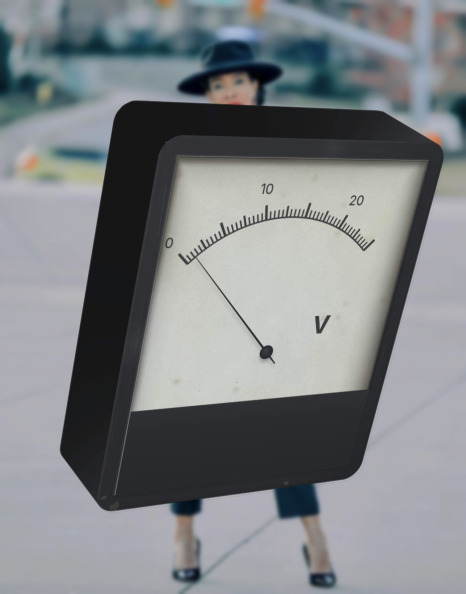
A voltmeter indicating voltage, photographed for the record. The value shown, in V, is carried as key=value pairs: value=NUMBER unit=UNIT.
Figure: value=1 unit=V
